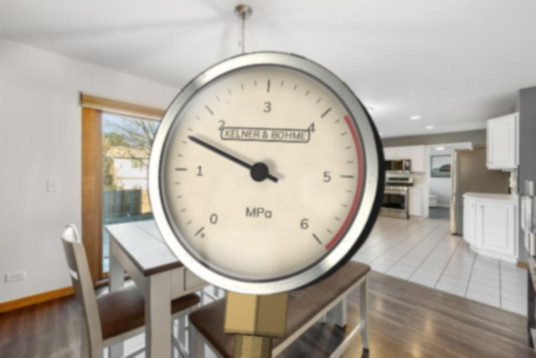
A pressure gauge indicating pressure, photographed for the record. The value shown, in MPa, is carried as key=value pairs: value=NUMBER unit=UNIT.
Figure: value=1.5 unit=MPa
